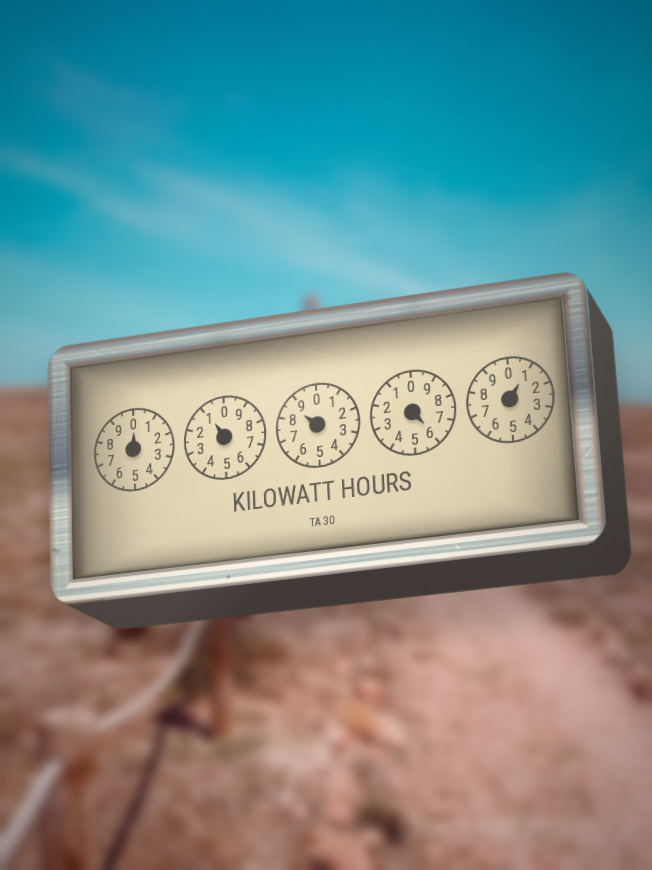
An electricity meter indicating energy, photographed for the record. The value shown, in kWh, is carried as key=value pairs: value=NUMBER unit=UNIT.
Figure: value=861 unit=kWh
